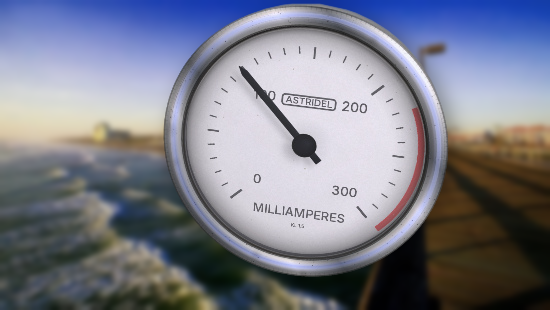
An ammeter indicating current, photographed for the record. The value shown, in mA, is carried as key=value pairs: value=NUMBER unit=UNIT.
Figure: value=100 unit=mA
